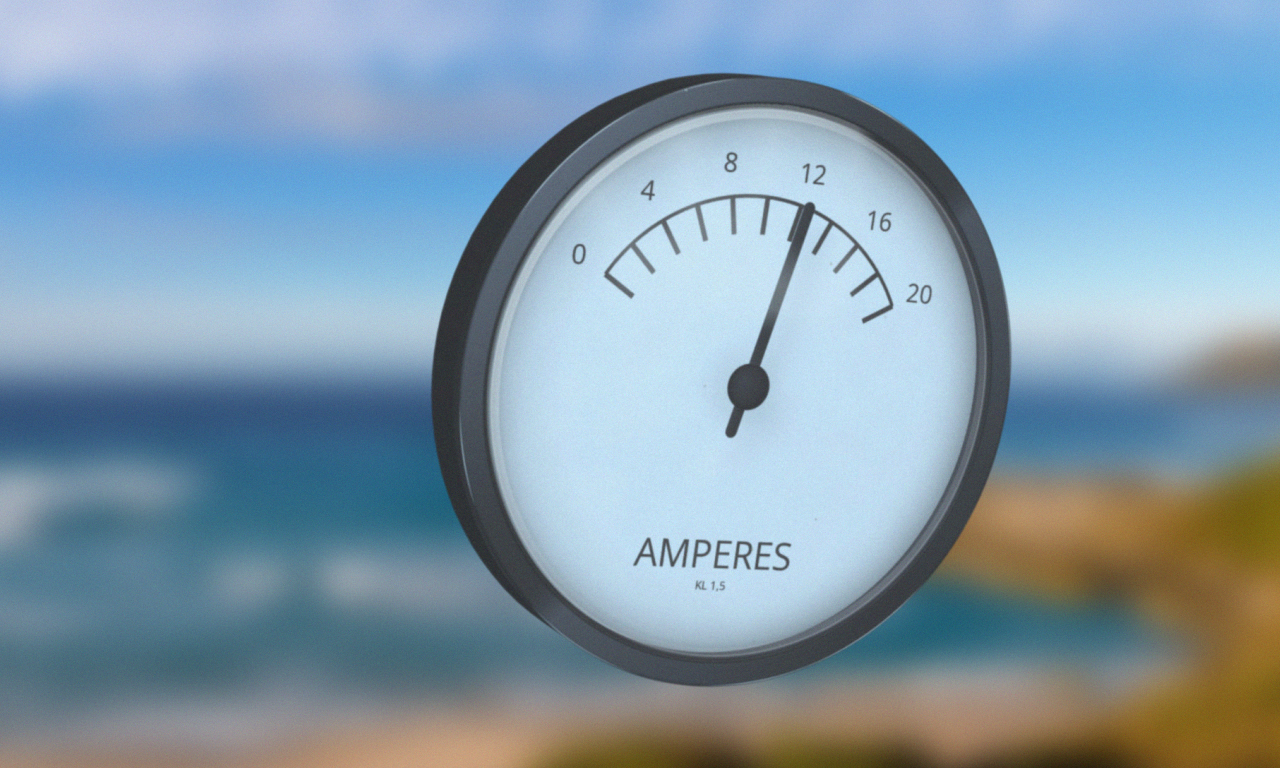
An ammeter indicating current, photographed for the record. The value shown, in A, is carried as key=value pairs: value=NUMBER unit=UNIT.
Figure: value=12 unit=A
